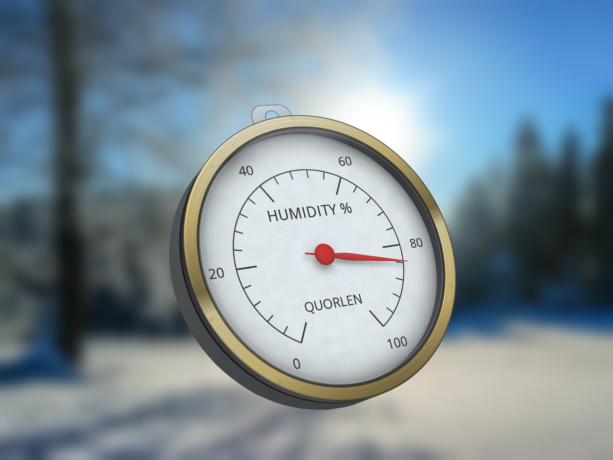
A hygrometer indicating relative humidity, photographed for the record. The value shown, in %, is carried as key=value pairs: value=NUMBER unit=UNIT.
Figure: value=84 unit=%
